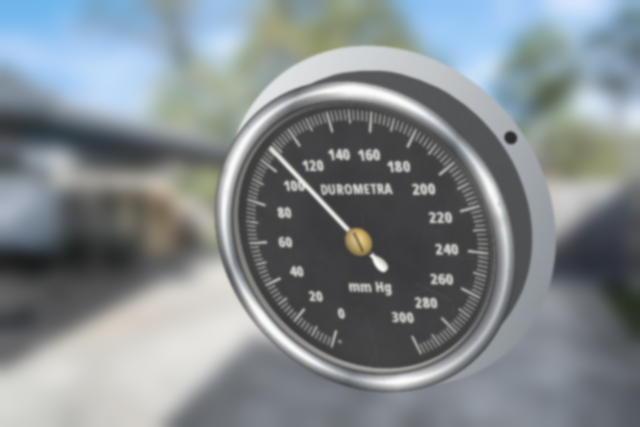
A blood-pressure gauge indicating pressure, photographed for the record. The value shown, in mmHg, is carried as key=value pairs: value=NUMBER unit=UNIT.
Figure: value=110 unit=mmHg
